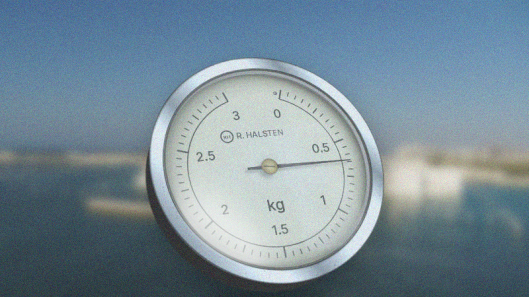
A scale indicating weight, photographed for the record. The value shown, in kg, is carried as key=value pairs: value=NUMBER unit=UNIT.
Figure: value=0.65 unit=kg
